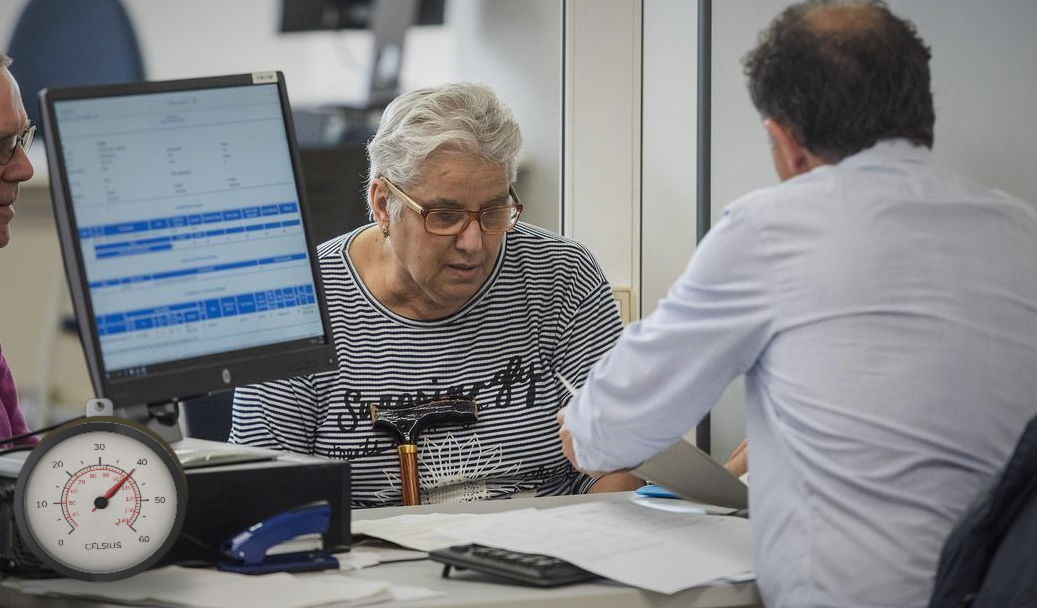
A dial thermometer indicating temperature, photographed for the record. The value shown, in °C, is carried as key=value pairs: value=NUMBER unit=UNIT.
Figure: value=40 unit=°C
